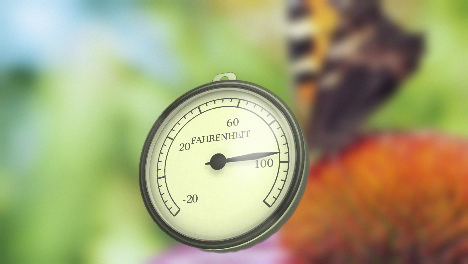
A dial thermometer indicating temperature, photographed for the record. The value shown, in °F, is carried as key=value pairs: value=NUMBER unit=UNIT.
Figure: value=96 unit=°F
